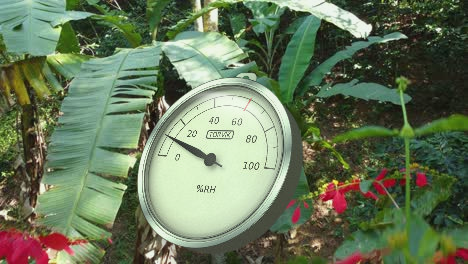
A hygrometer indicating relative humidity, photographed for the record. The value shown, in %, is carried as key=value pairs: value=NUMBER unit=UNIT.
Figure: value=10 unit=%
